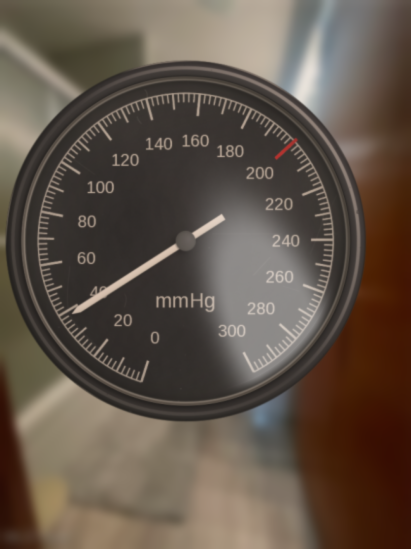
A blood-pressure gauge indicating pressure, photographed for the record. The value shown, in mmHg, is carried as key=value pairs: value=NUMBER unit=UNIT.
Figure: value=38 unit=mmHg
